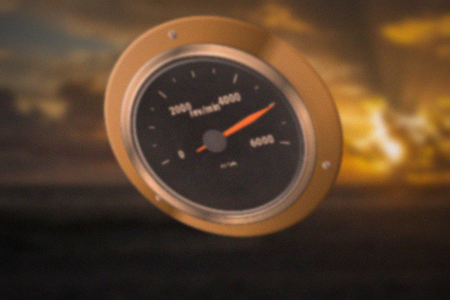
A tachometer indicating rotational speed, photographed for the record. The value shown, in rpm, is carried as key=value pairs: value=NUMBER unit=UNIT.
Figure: value=5000 unit=rpm
